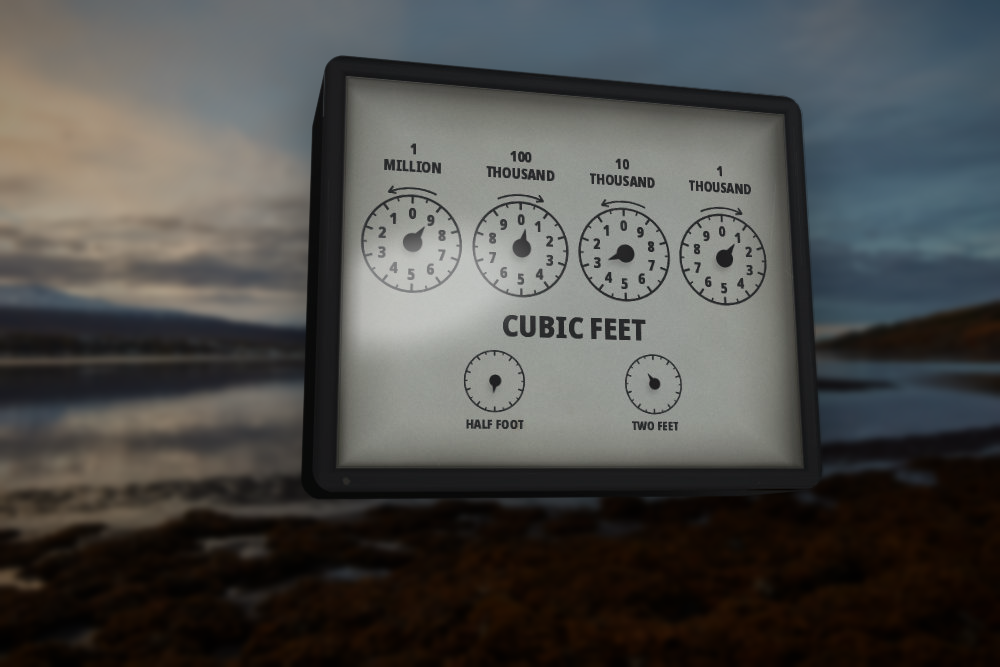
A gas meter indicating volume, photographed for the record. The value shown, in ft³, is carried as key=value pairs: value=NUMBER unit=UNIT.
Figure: value=903100 unit=ft³
